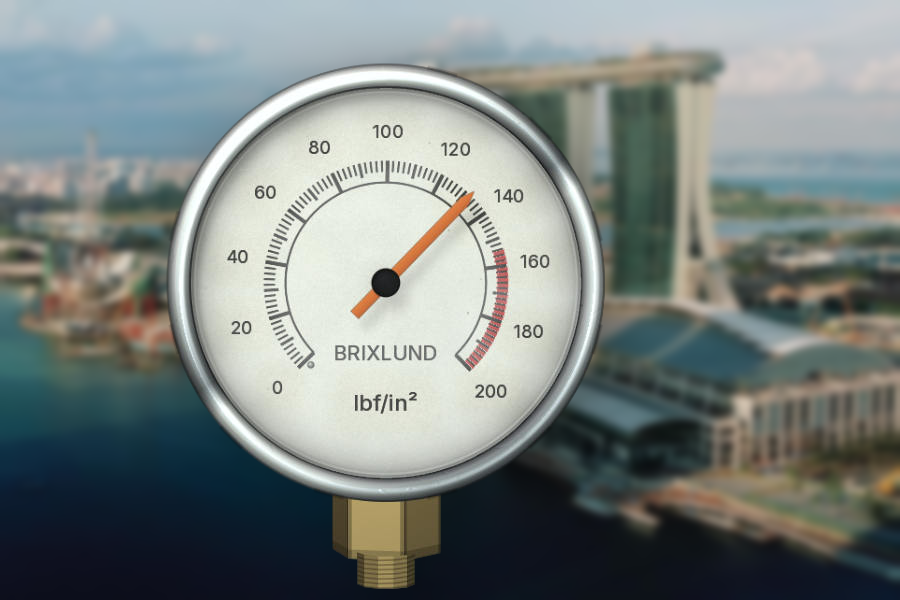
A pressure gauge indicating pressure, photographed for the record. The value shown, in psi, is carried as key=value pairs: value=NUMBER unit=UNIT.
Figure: value=132 unit=psi
